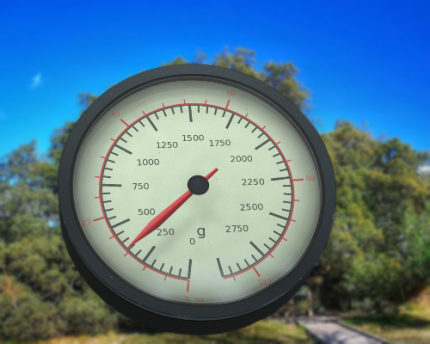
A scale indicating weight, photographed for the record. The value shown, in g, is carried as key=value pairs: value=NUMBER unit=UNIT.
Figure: value=350 unit=g
